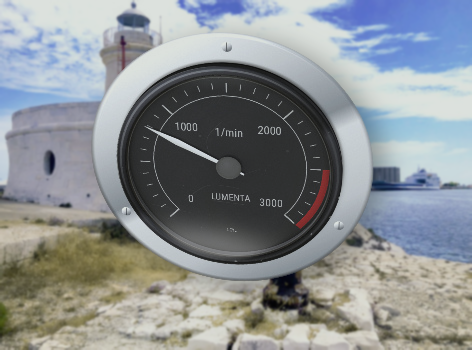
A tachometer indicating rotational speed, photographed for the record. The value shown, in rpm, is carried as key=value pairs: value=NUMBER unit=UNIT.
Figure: value=800 unit=rpm
